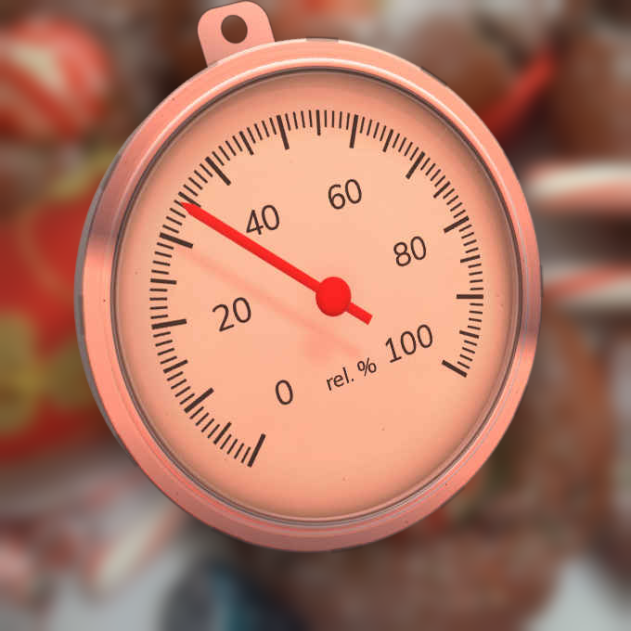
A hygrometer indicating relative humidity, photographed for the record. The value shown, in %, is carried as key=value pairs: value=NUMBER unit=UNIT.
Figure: value=34 unit=%
